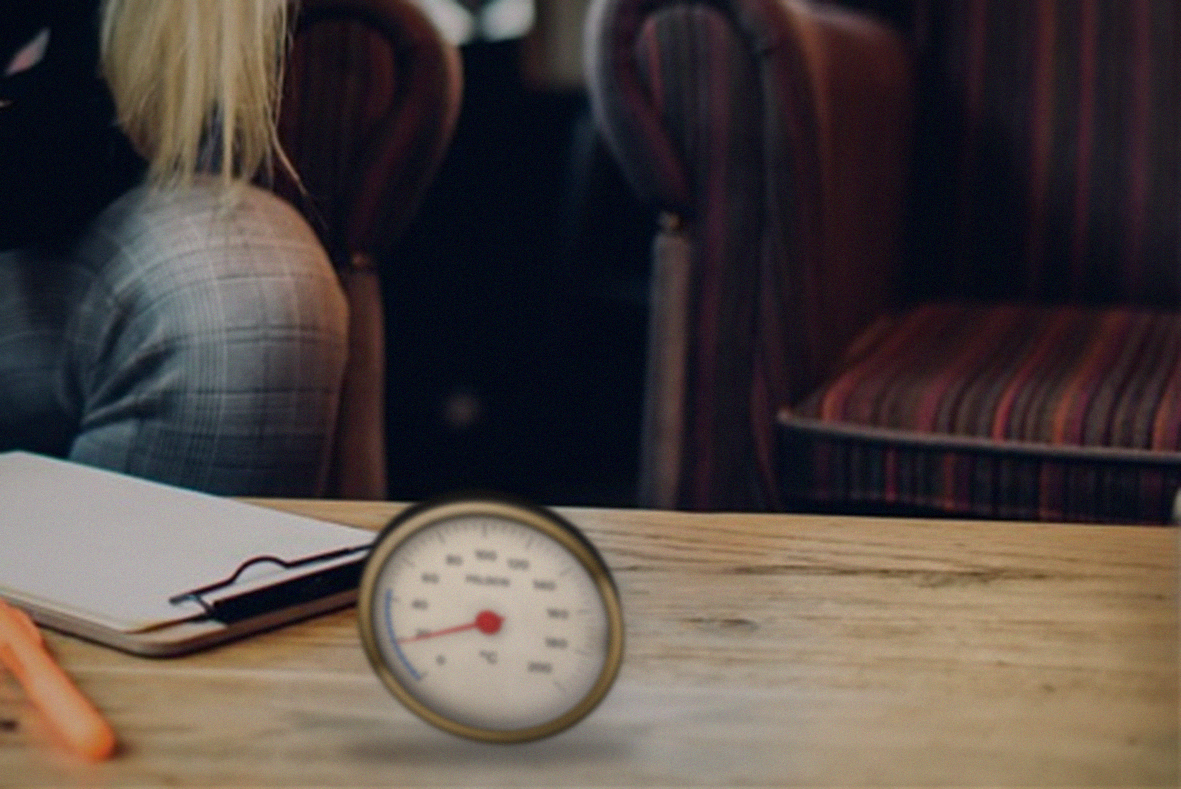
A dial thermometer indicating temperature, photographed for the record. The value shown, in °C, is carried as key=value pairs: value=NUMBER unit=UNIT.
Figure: value=20 unit=°C
